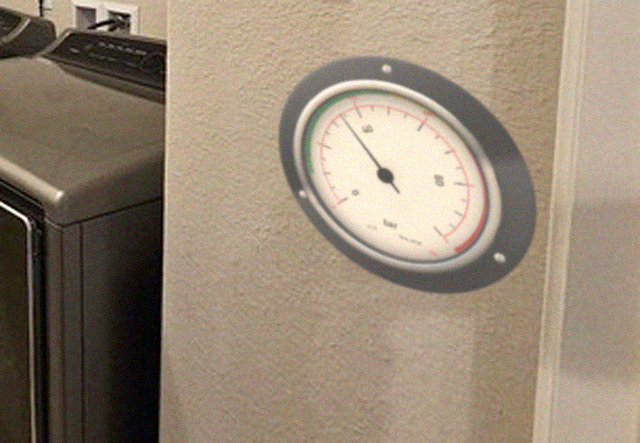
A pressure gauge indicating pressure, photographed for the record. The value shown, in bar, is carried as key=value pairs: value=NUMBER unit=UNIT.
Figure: value=35 unit=bar
